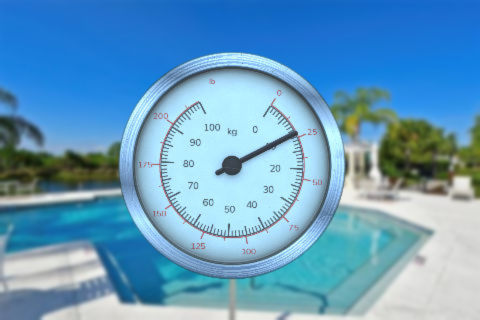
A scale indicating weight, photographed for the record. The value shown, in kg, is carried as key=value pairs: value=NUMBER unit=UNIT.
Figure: value=10 unit=kg
